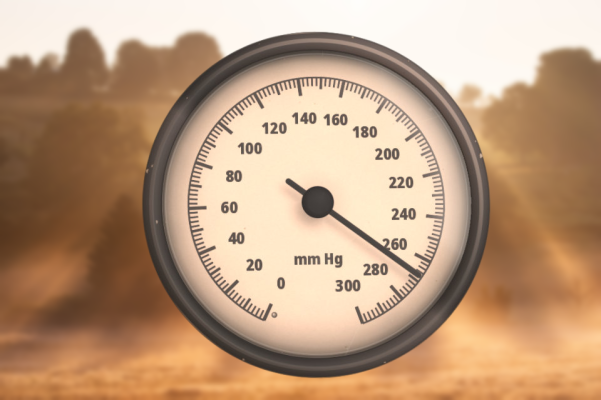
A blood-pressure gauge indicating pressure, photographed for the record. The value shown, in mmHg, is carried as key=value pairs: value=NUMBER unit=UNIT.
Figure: value=268 unit=mmHg
